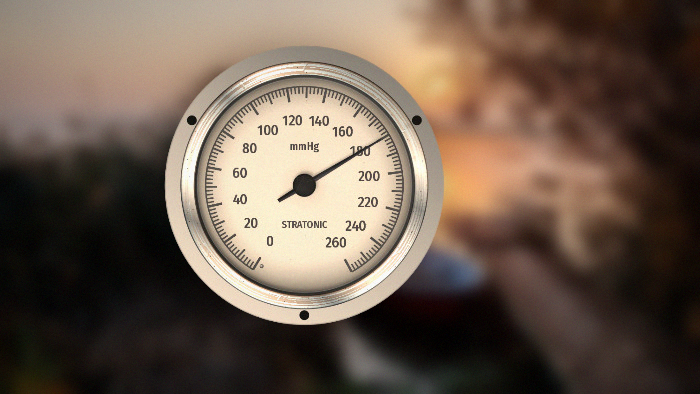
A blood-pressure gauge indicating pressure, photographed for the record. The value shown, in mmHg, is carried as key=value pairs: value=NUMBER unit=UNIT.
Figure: value=180 unit=mmHg
